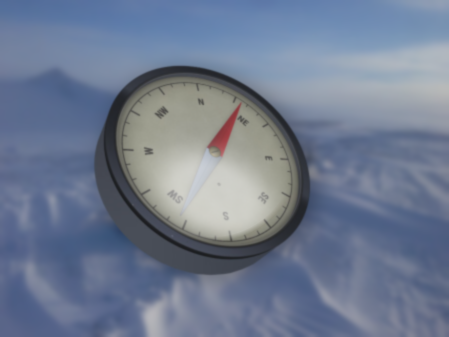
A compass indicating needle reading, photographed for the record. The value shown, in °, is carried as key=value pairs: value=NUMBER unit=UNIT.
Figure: value=35 unit=°
